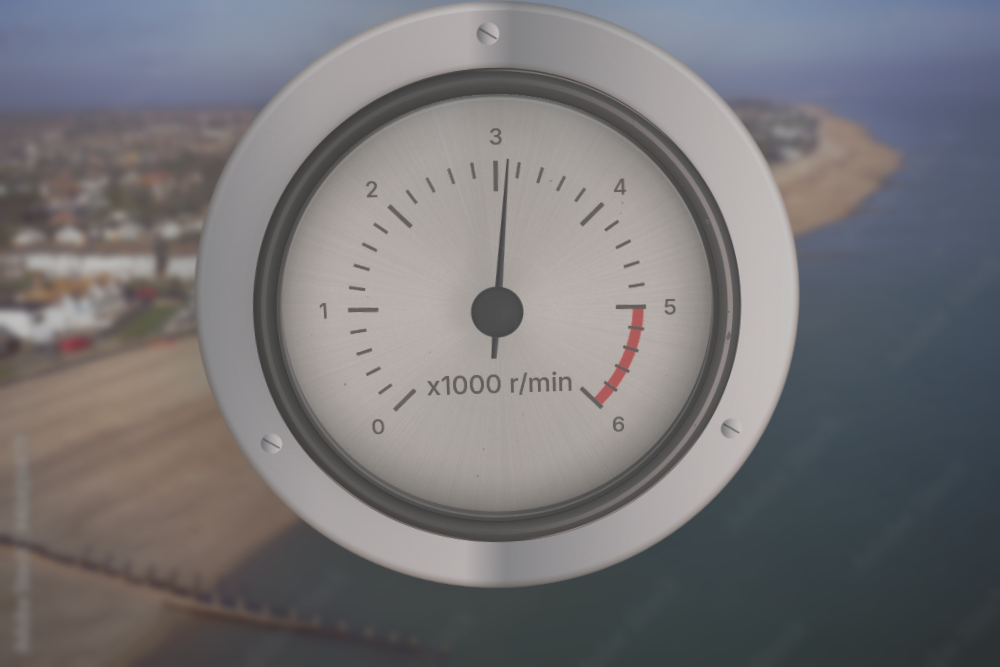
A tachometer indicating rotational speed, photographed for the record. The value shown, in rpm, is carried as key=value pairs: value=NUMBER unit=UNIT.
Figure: value=3100 unit=rpm
